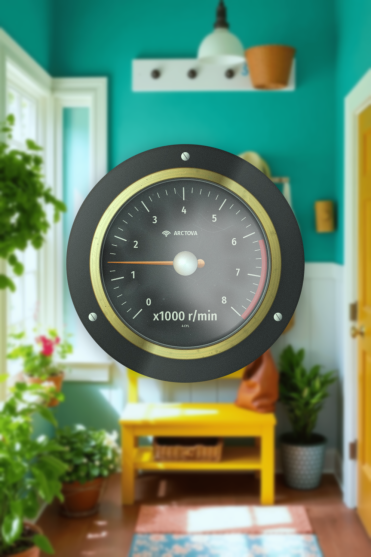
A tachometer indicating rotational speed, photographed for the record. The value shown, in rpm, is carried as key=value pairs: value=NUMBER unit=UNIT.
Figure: value=1400 unit=rpm
